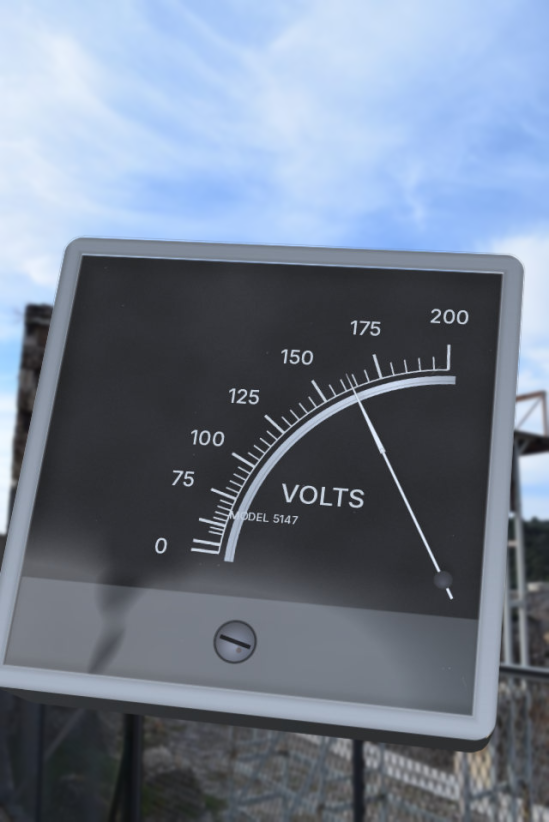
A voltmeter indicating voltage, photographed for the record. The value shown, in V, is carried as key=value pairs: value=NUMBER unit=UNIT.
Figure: value=162.5 unit=V
